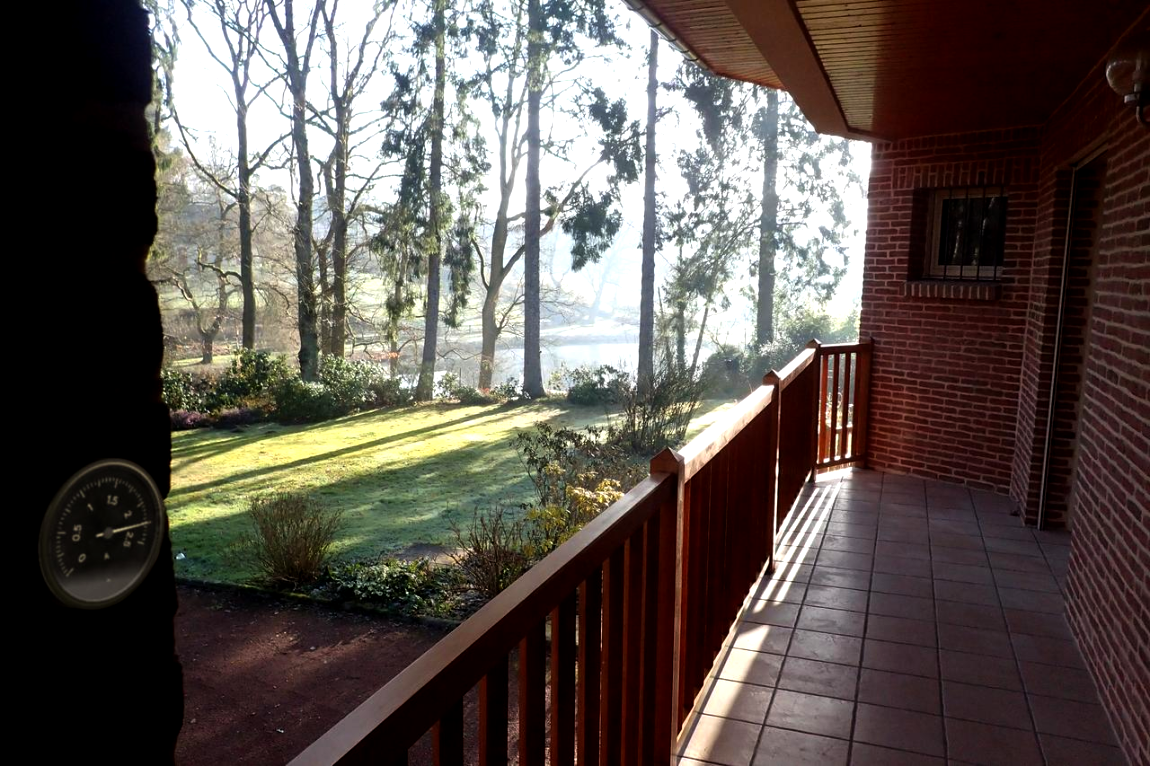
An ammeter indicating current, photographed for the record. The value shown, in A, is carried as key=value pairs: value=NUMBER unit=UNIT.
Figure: value=2.25 unit=A
